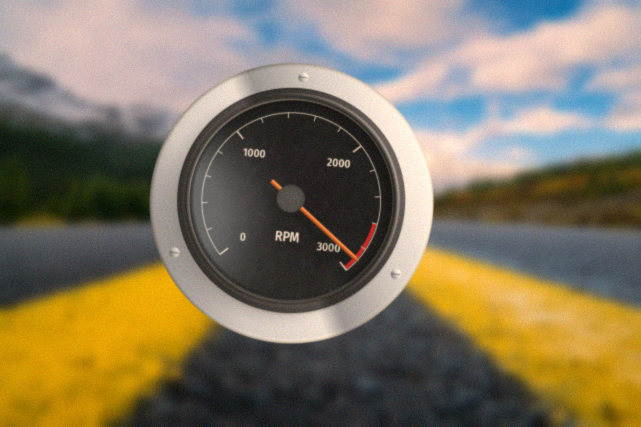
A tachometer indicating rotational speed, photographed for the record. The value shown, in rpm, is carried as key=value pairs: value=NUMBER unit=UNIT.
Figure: value=2900 unit=rpm
